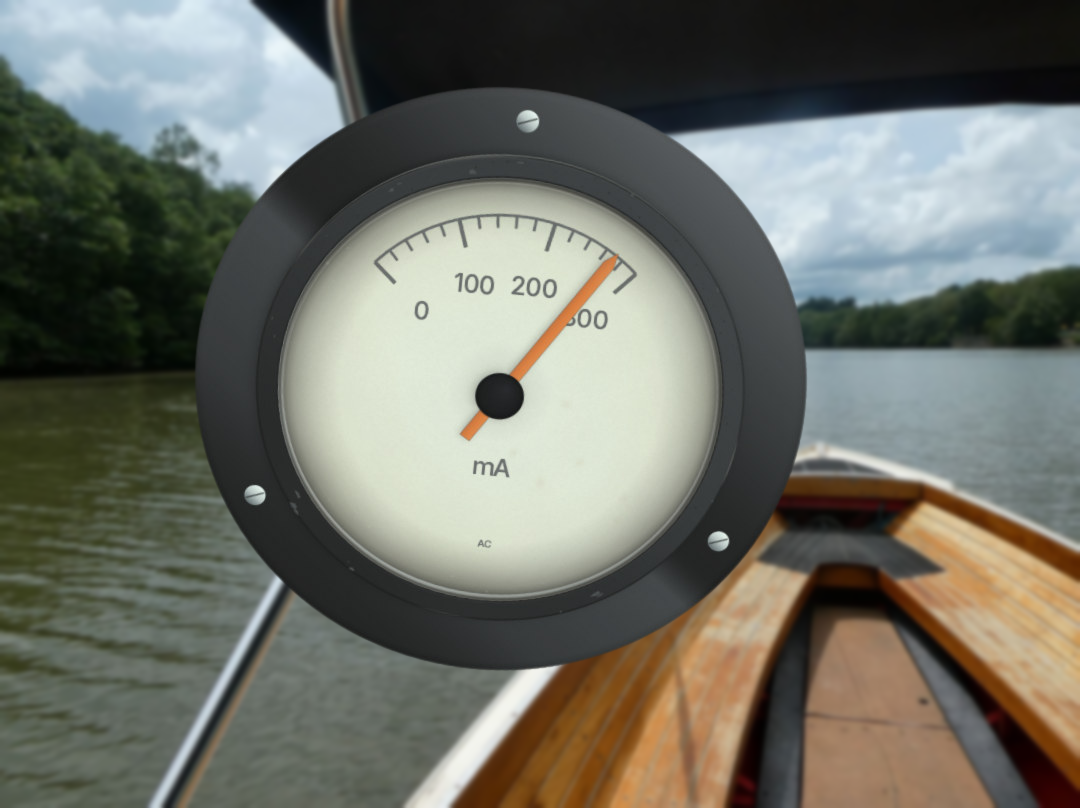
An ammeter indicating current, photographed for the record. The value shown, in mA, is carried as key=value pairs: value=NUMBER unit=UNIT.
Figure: value=270 unit=mA
